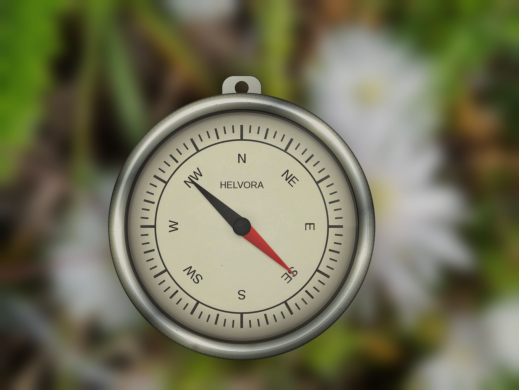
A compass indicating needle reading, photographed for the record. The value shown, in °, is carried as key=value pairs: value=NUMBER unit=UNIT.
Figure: value=132.5 unit=°
